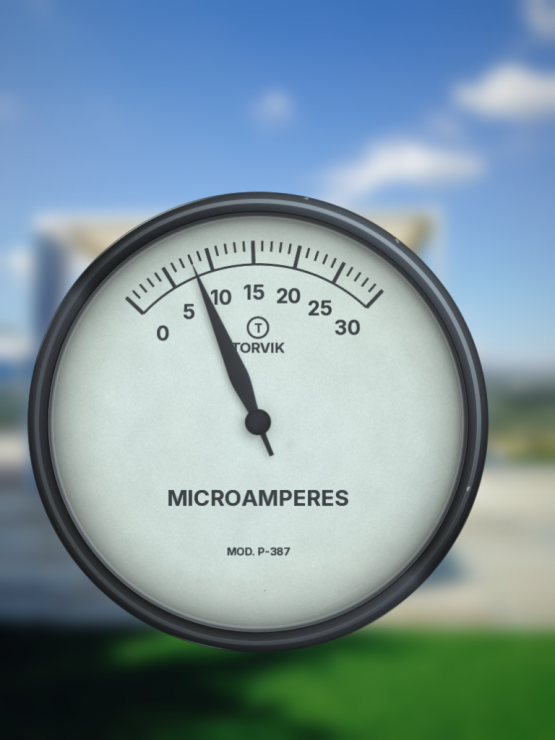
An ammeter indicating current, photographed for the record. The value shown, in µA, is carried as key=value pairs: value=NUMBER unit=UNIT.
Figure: value=8 unit=µA
